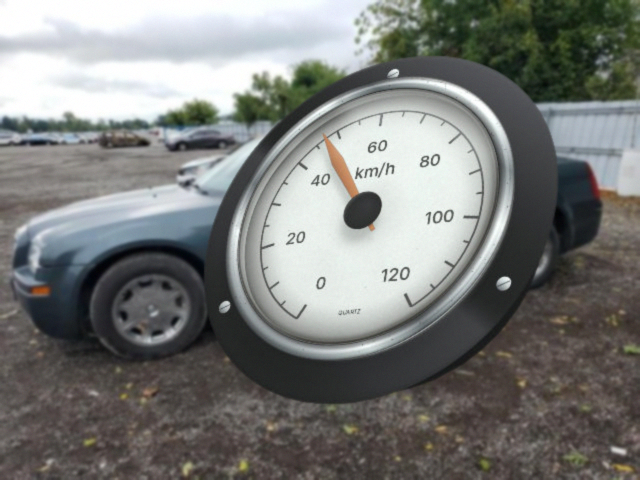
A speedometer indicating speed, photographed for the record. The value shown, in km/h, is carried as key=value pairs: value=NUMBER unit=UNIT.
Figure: value=47.5 unit=km/h
